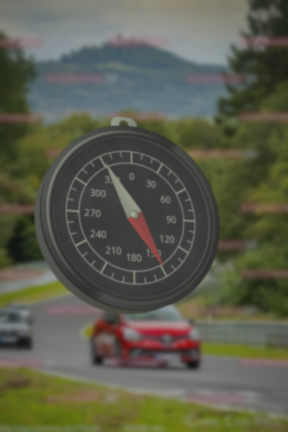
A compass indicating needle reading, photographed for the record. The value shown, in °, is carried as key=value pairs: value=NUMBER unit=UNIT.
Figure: value=150 unit=°
